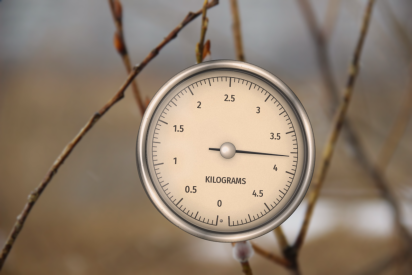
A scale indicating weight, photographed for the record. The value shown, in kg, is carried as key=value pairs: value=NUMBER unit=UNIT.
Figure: value=3.8 unit=kg
